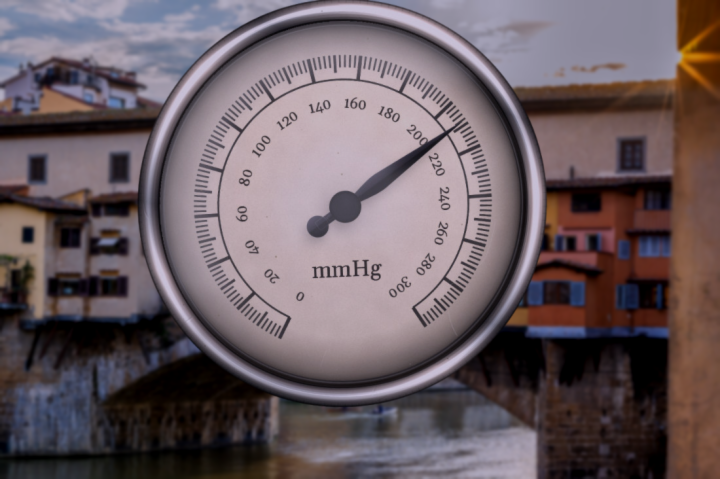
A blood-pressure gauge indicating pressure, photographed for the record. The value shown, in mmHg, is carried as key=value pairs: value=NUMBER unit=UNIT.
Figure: value=208 unit=mmHg
